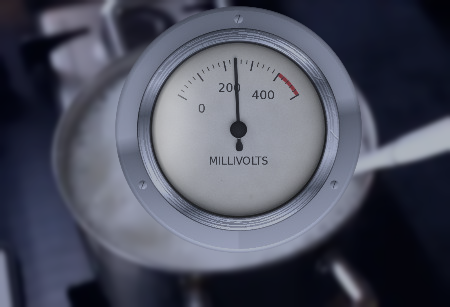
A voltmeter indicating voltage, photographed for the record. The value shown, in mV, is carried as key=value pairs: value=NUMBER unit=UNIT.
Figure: value=240 unit=mV
